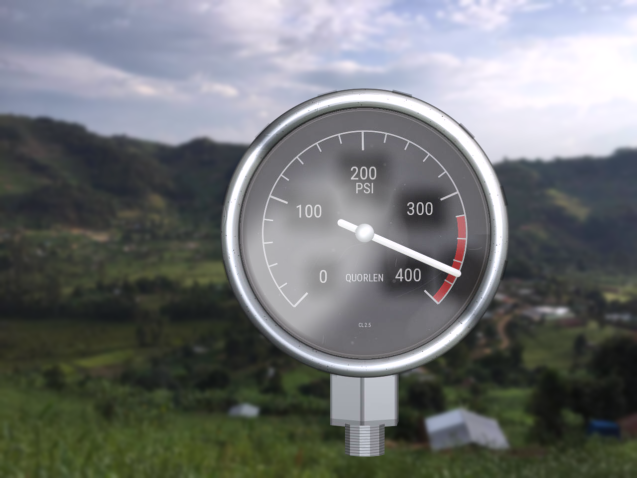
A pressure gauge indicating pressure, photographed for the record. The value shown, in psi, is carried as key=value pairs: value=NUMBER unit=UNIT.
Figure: value=370 unit=psi
